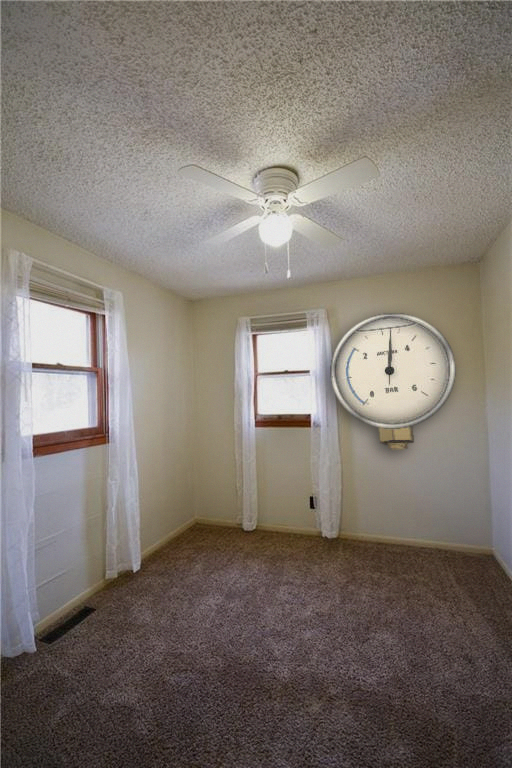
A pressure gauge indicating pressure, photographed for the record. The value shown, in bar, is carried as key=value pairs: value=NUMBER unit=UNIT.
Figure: value=3.25 unit=bar
